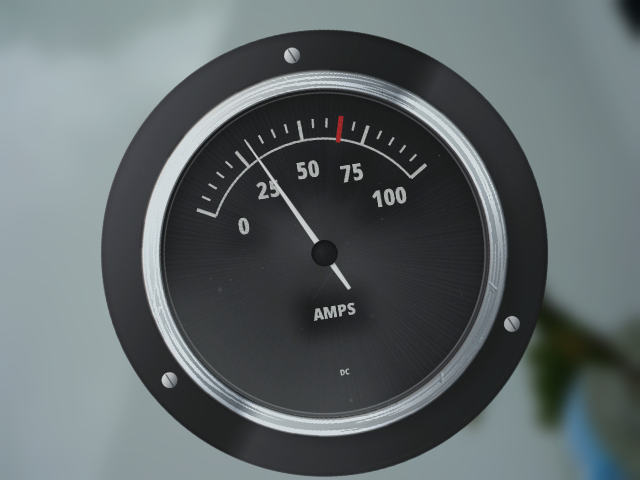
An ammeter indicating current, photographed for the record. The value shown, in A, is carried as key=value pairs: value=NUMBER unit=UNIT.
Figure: value=30 unit=A
